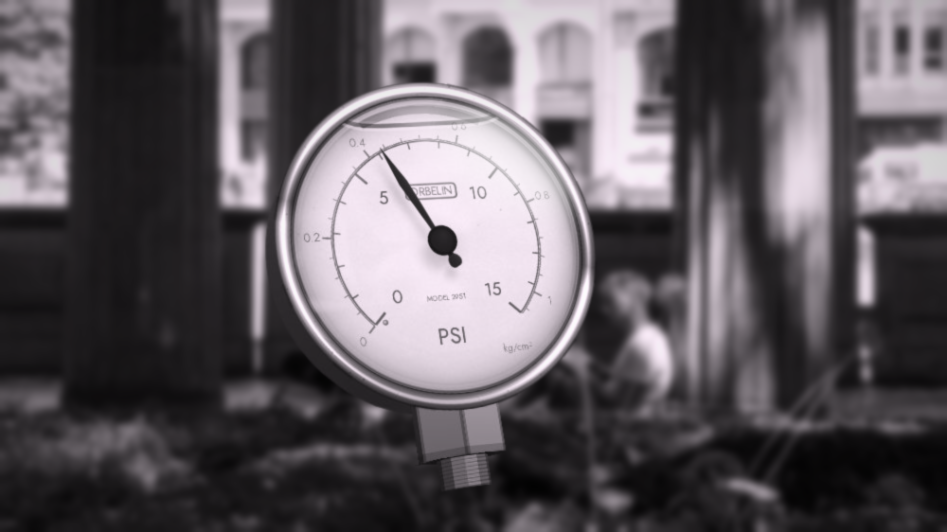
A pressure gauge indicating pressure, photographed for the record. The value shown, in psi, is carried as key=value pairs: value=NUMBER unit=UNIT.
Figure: value=6 unit=psi
